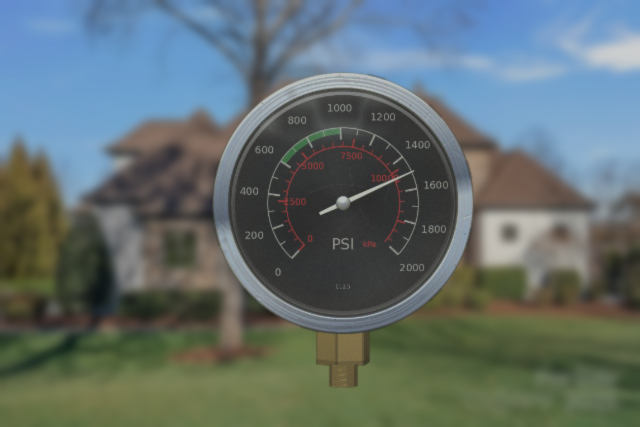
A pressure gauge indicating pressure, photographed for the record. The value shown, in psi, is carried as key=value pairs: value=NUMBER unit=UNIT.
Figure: value=1500 unit=psi
